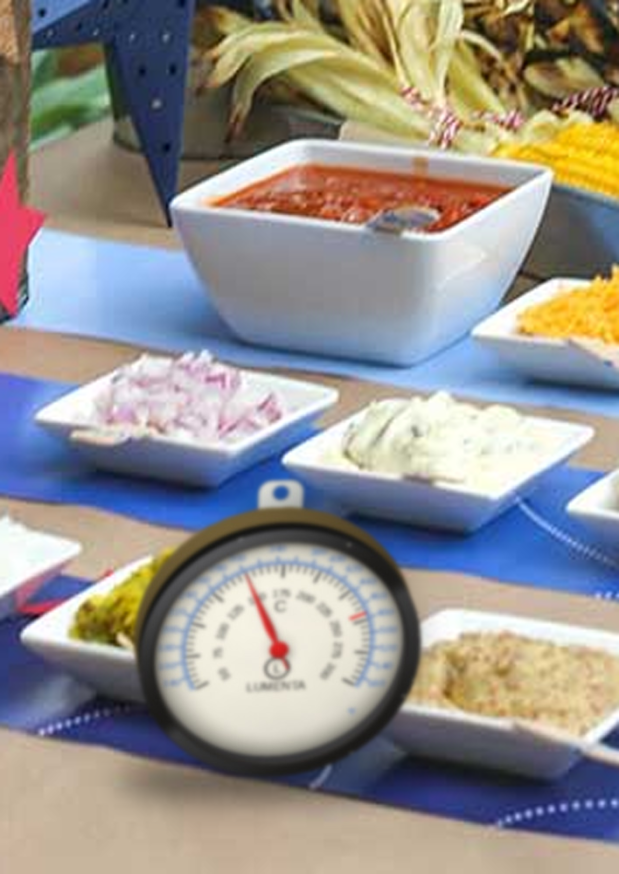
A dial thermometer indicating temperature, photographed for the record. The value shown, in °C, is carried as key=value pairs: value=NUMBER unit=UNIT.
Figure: value=150 unit=°C
